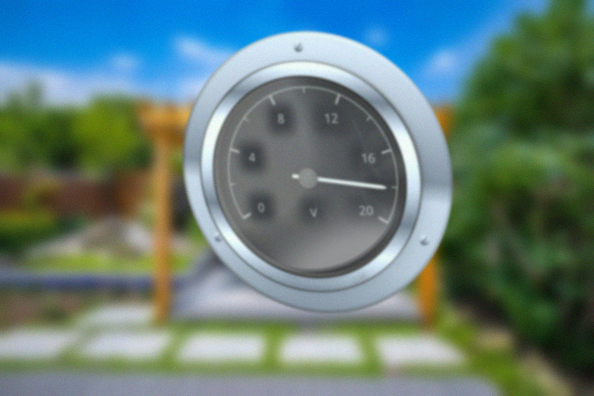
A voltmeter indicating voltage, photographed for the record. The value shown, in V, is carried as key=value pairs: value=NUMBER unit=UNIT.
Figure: value=18 unit=V
